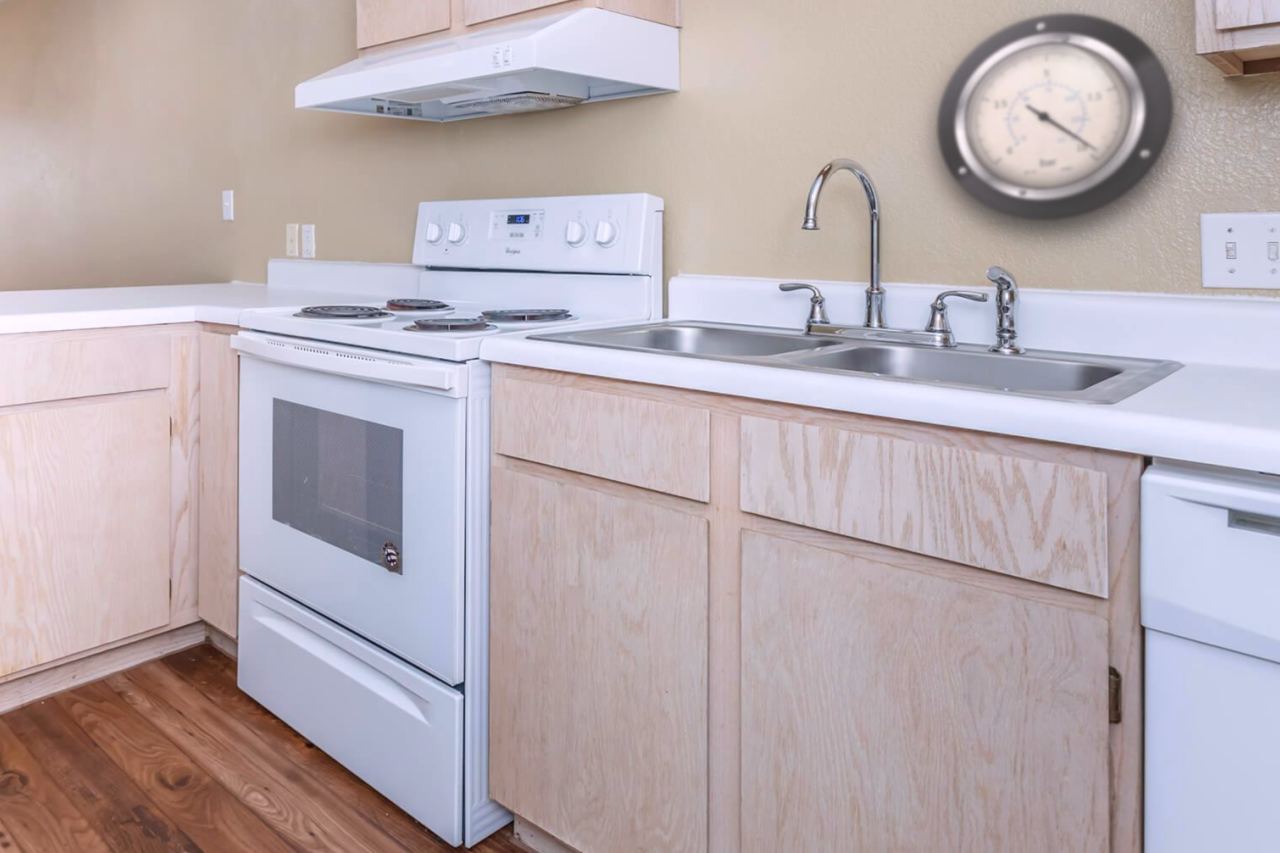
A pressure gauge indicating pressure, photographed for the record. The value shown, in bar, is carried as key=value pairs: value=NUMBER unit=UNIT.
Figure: value=9.75 unit=bar
